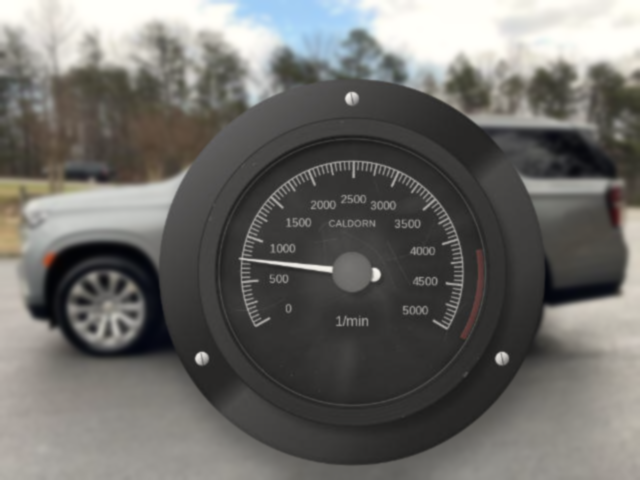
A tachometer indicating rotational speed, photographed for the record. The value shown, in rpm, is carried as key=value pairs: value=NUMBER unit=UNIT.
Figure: value=750 unit=rpm
